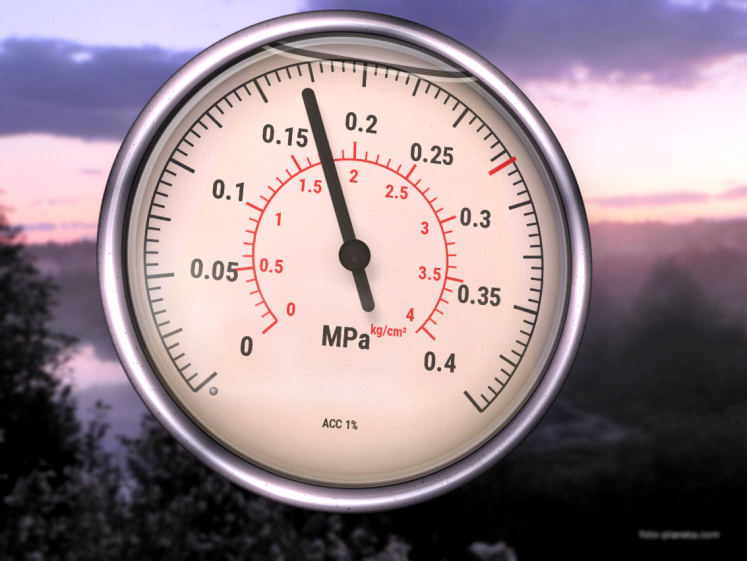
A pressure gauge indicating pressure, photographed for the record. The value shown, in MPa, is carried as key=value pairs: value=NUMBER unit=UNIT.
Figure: value=0.17 unit=MPa
